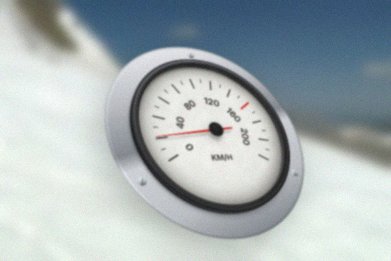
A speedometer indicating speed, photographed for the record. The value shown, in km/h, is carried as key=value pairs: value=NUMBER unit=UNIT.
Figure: value=20 unit=km/h
